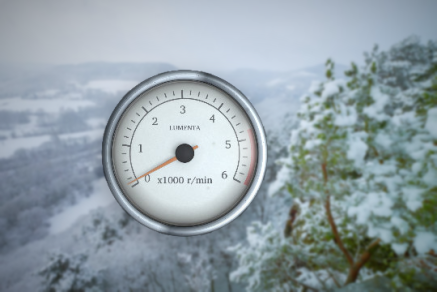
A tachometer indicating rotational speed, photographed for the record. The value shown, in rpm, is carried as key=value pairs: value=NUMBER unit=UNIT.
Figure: value=100 unit=rpm
